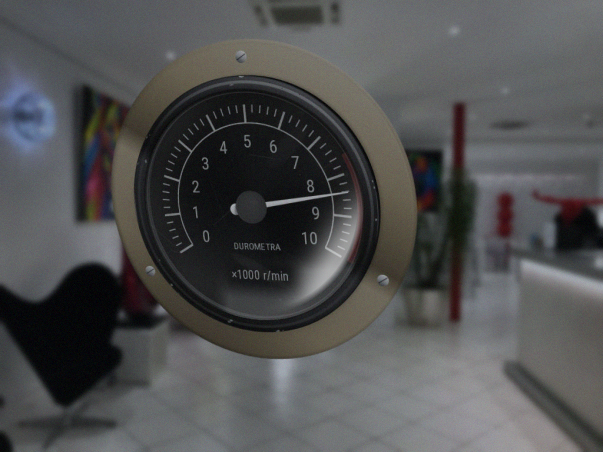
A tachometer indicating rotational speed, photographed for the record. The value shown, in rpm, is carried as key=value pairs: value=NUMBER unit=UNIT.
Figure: value=8400 unit=rpm
